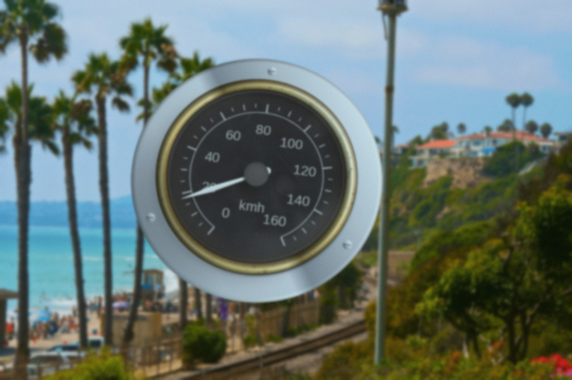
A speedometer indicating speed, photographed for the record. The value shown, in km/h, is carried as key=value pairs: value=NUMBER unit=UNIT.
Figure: value=17.5 unit=km/h
